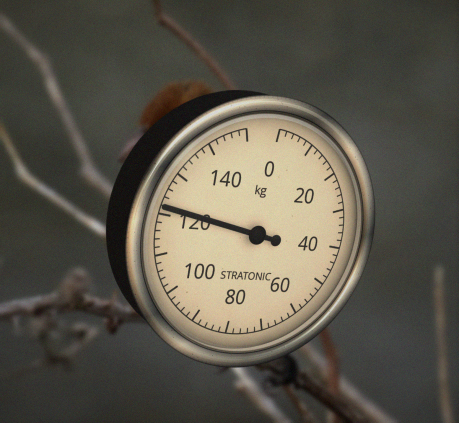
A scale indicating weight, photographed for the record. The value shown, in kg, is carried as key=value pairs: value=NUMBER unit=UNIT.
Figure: value=122 unit=kg
